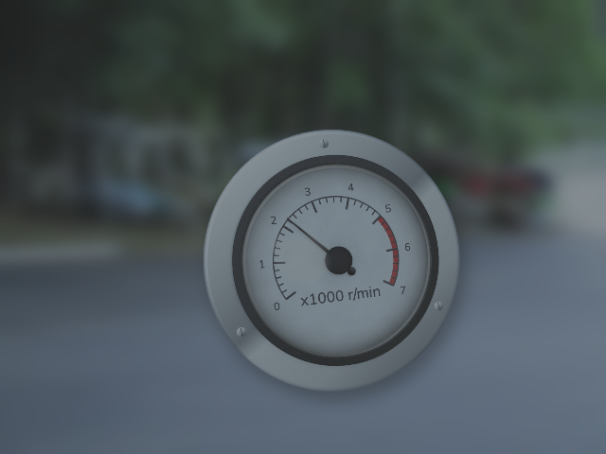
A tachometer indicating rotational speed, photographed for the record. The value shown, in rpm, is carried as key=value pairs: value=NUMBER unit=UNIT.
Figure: value=2200 unit=rpm
